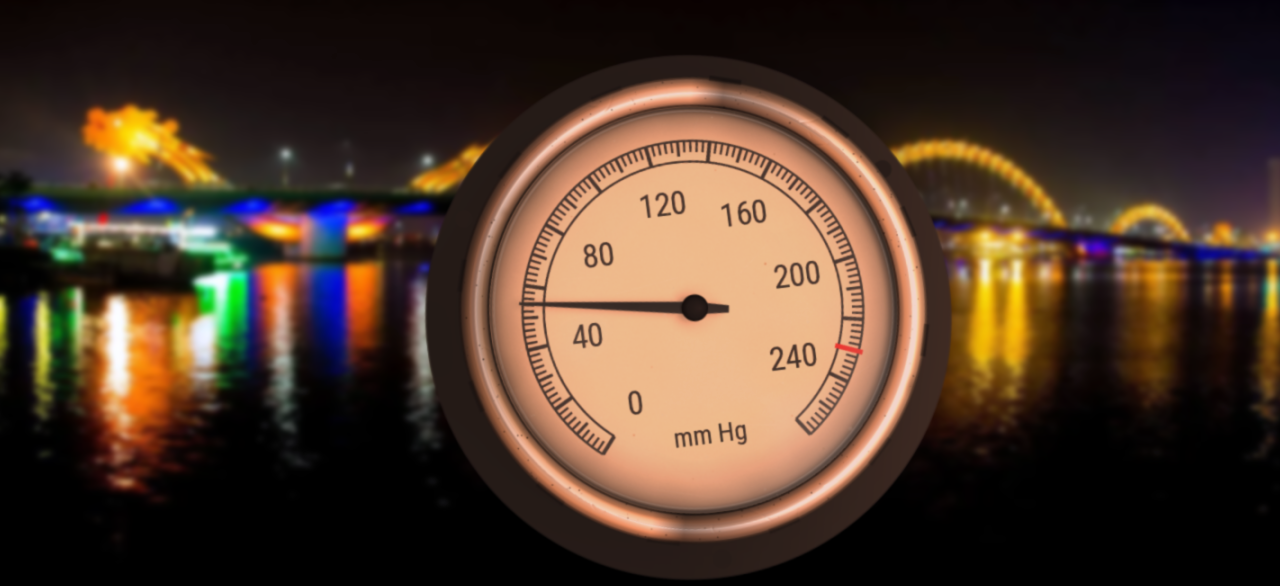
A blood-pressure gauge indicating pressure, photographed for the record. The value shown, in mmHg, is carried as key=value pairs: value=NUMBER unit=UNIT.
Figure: value=54 unit=mmHg
